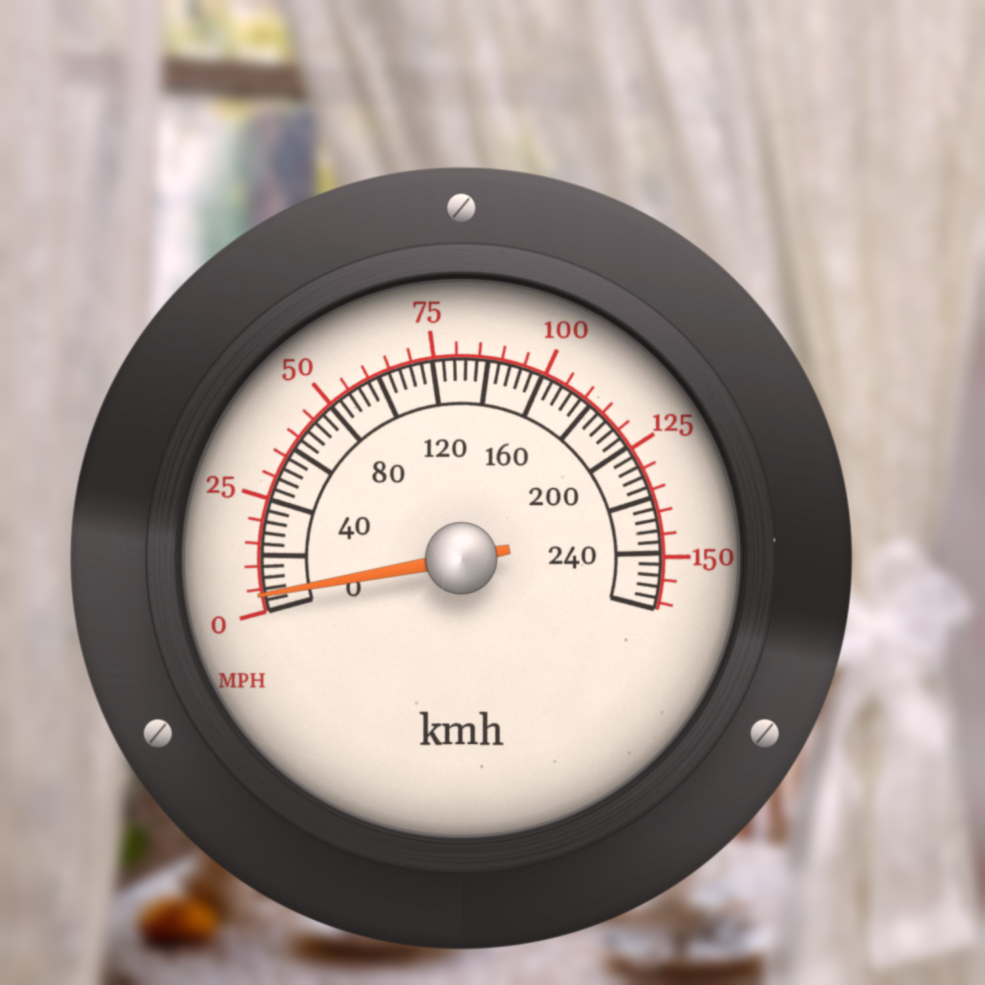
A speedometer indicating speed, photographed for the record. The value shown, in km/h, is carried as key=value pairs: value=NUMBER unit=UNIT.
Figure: value=6 unit=km/h
